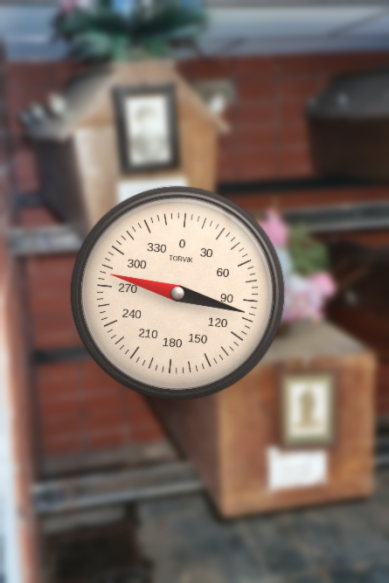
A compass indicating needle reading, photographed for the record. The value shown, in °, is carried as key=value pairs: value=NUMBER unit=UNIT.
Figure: value=280 unit=°
